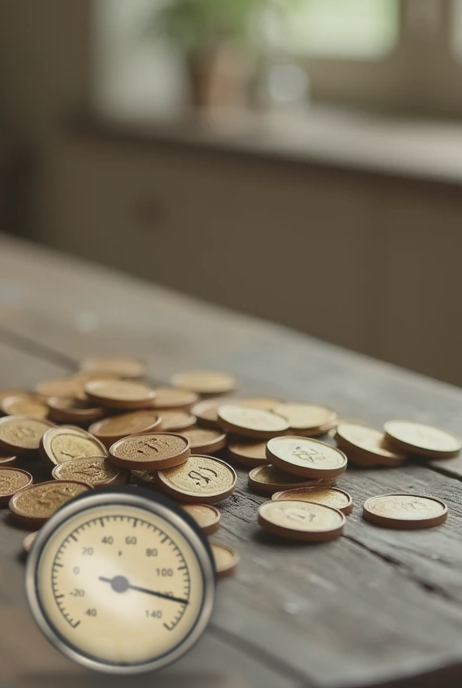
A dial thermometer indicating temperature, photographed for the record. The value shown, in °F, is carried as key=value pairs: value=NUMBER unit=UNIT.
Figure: value=120 unit=°F
